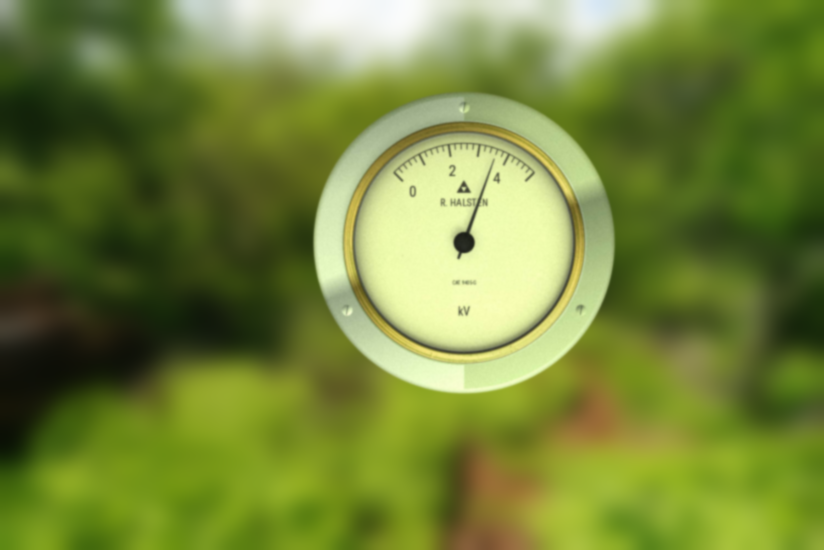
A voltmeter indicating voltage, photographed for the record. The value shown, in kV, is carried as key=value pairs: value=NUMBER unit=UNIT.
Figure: value=3.6 unit=kV
